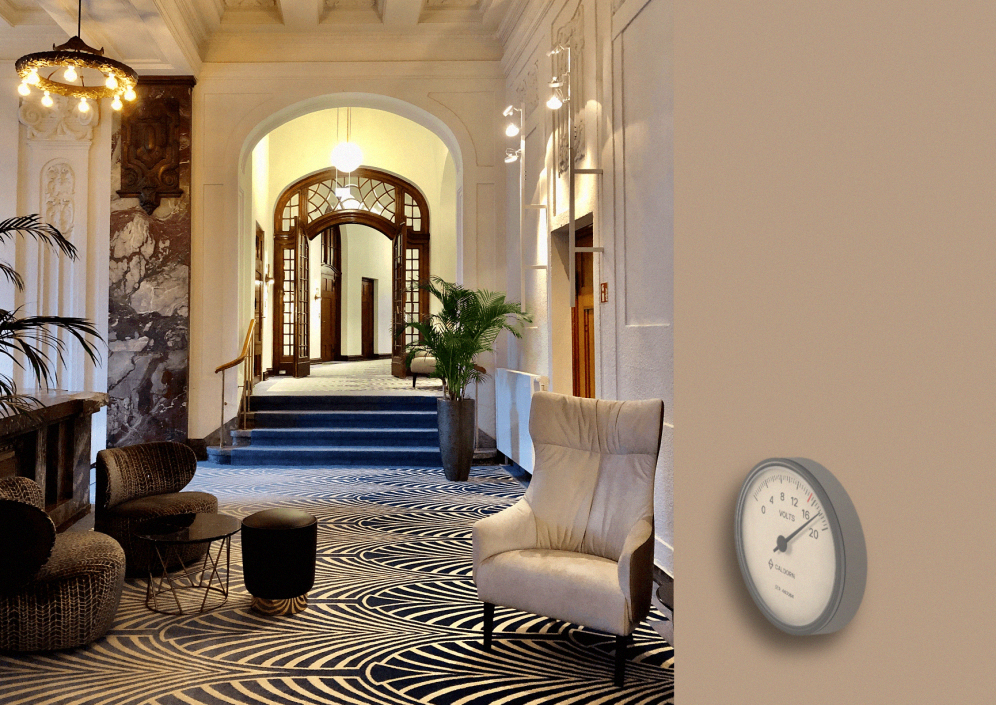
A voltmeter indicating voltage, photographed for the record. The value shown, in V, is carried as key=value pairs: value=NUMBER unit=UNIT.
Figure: value=18 unit=V
